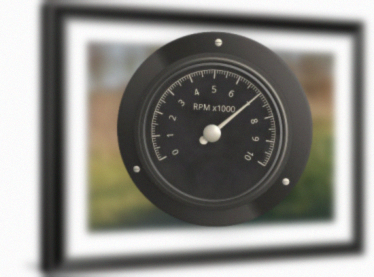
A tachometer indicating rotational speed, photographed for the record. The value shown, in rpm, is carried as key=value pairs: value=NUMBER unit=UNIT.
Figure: value=7000 unit=rpm
